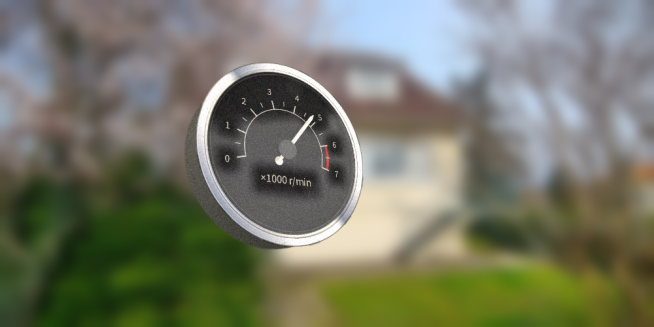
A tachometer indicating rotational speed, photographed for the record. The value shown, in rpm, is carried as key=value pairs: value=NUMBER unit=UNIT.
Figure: value=4750 unit=rpm
